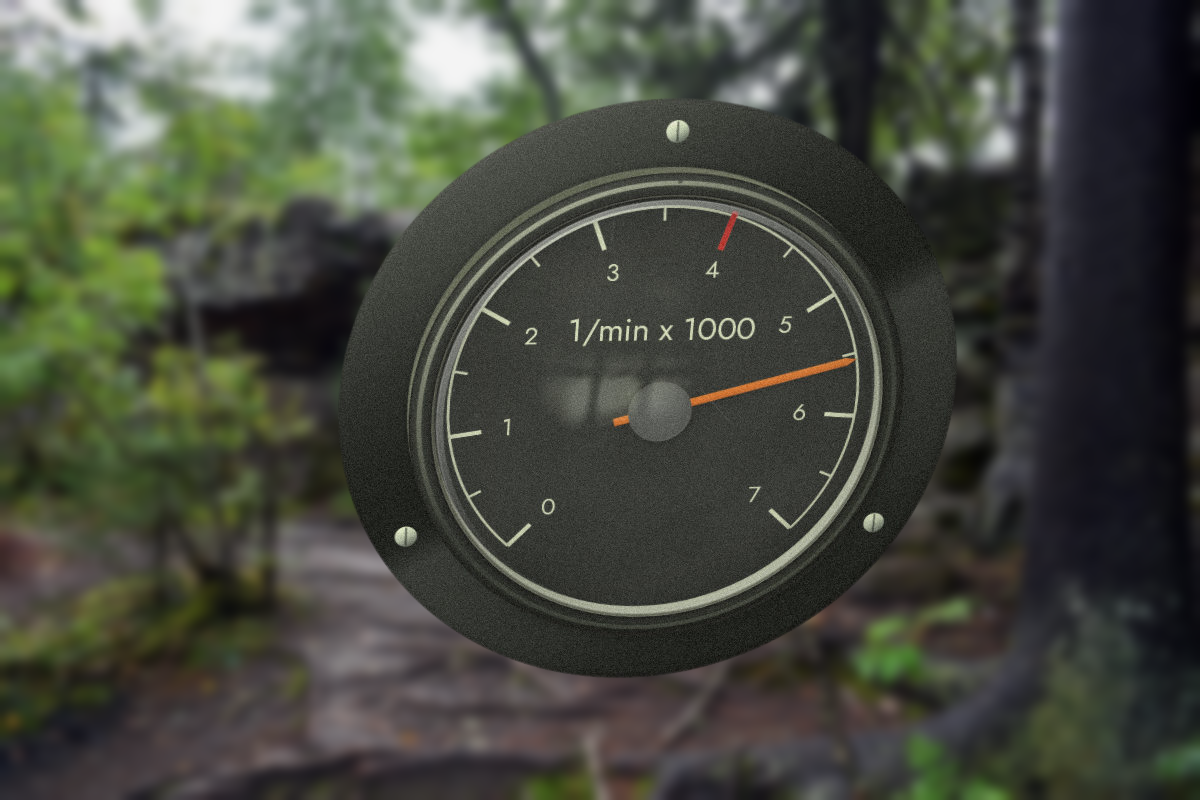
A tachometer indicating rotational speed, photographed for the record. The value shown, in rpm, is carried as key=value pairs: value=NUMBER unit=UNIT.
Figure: value=5500 unit=rpm
